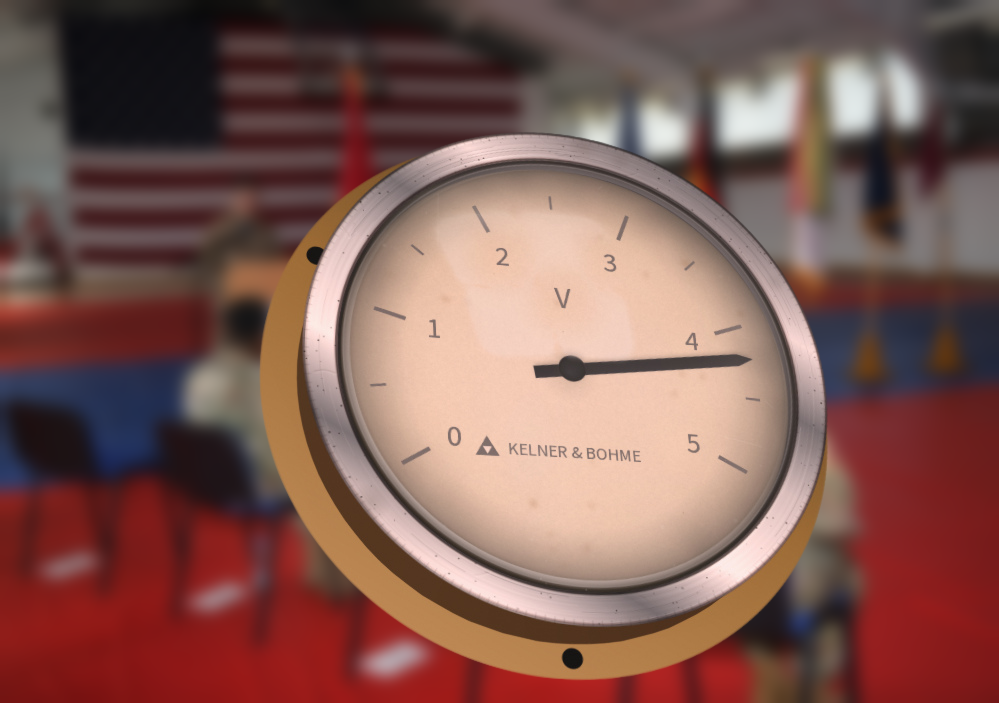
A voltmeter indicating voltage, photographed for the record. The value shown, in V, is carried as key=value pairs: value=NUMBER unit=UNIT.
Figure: value=4.25 unit=V
